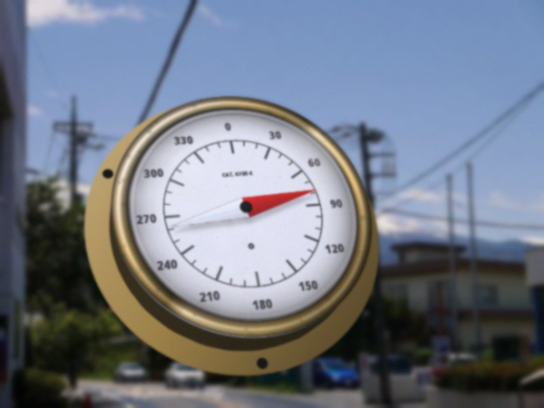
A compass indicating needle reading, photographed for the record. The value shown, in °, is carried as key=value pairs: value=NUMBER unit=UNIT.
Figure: value=80 unit=°
